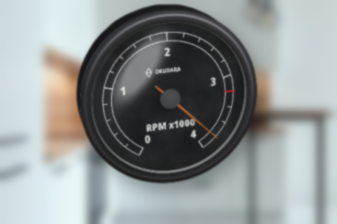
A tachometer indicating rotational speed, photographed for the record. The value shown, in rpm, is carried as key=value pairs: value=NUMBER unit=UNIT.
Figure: value=3800 unit=rpm
